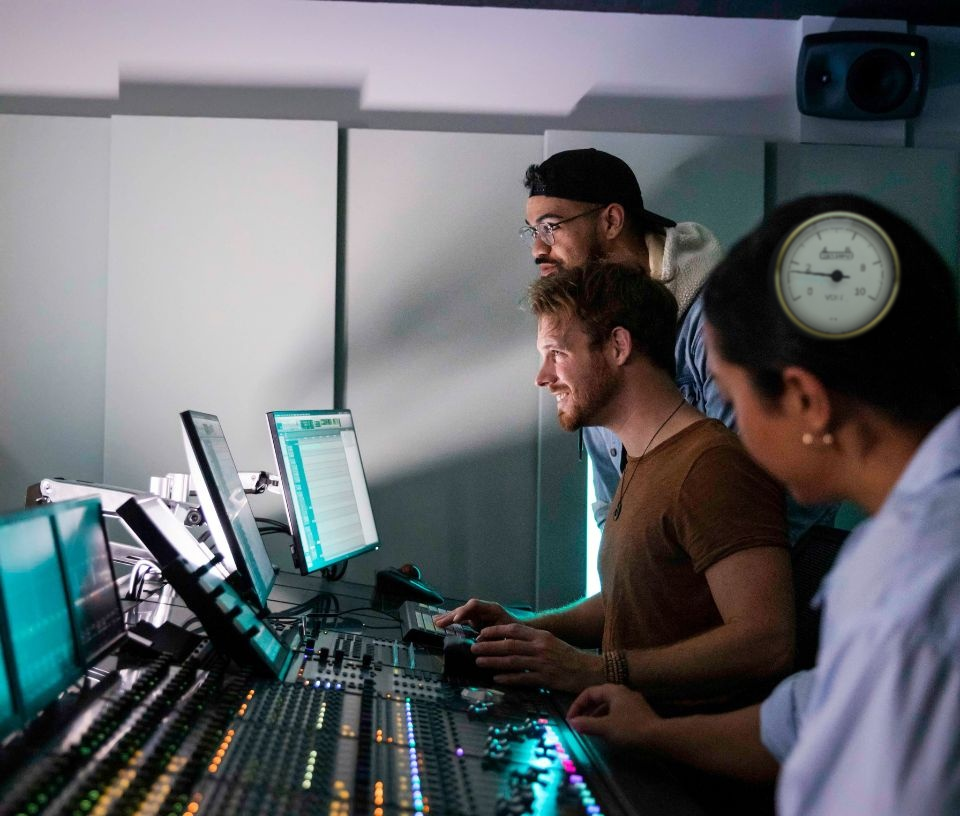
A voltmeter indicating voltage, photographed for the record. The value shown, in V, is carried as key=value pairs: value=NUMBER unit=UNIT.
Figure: value=1.5 unit=V
